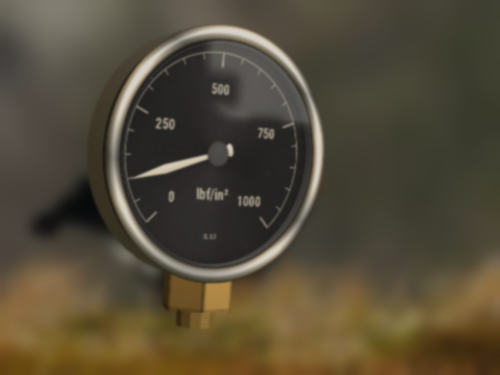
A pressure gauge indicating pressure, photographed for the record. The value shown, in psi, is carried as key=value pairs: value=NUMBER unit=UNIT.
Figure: value=100 unit=psi
